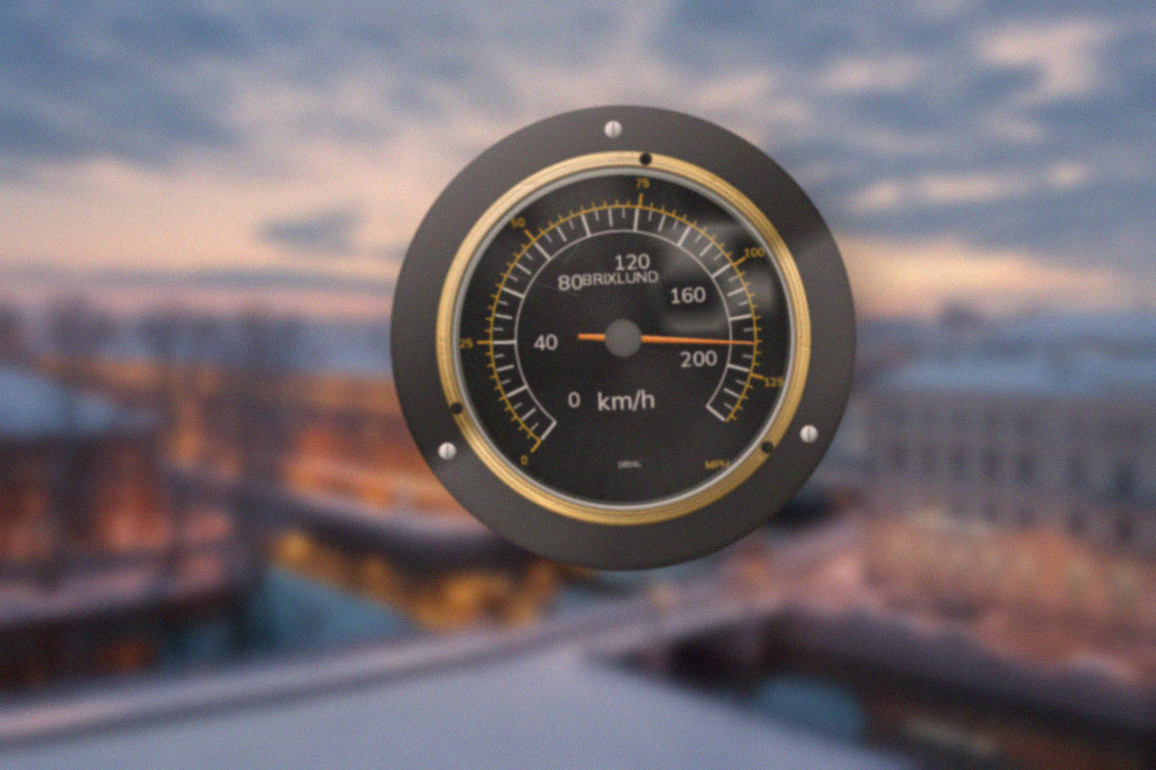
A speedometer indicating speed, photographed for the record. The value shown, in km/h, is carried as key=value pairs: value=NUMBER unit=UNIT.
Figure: value=190 unit=km/h
